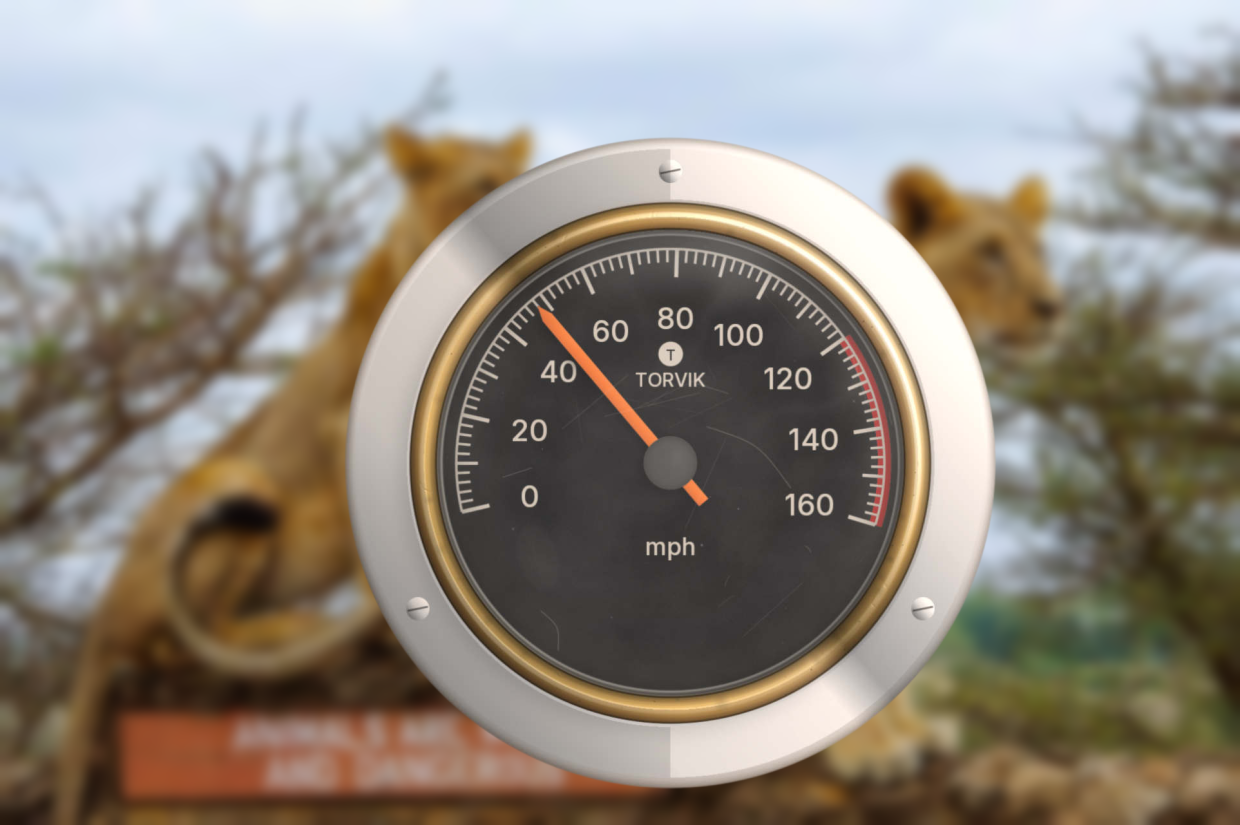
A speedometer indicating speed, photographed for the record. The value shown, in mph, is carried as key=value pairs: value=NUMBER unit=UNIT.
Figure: value=48 unit=mph
